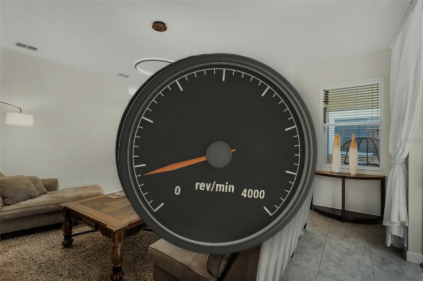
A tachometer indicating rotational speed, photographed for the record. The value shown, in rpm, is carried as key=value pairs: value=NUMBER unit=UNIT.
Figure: value=400 unit=rpm
